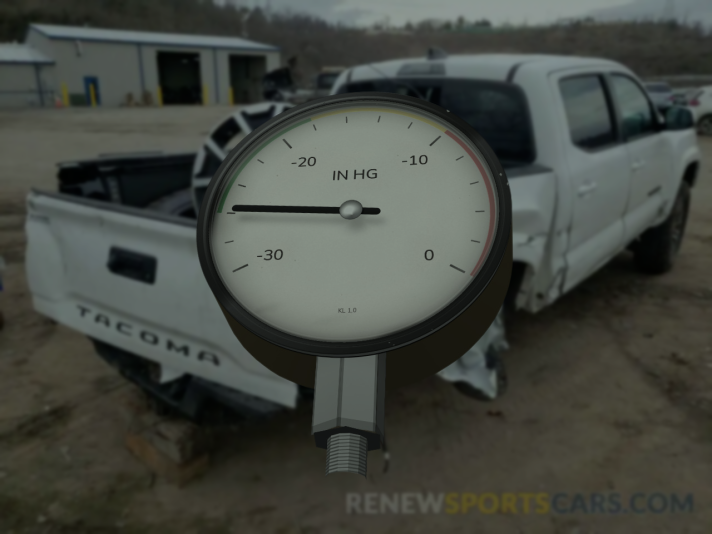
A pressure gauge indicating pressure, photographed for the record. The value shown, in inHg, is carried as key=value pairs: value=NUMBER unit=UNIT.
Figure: value=-26 unit=inHg
